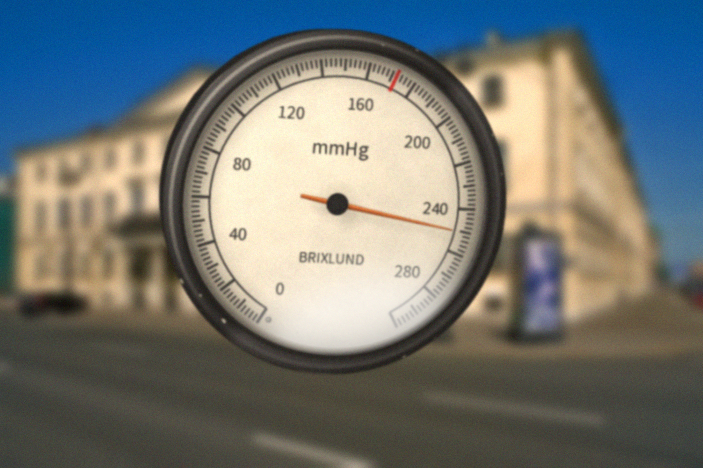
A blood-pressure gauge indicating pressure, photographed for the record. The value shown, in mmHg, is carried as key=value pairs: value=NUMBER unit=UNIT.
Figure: value=250 unit=mmHg
